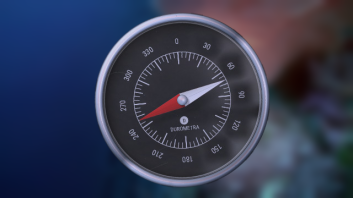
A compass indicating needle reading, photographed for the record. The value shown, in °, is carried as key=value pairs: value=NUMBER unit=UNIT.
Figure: value=250 unit=°
